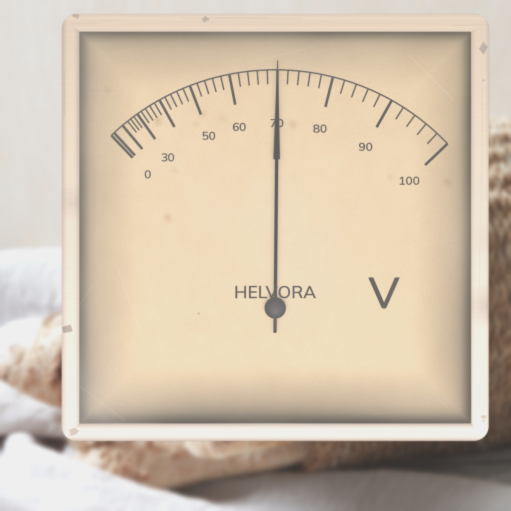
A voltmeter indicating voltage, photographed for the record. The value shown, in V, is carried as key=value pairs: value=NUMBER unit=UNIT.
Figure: value=70 unit=V
